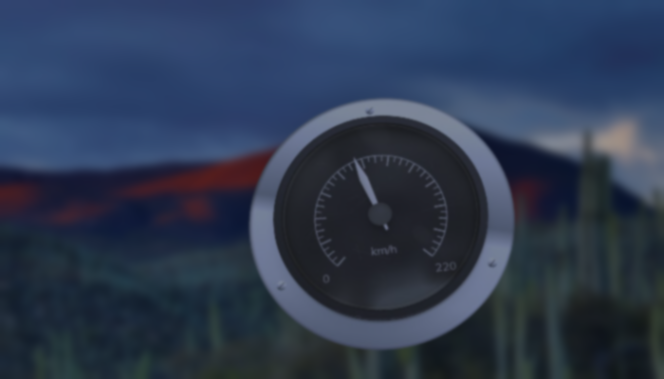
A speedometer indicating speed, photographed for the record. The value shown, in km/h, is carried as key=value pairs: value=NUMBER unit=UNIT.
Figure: value=95 unit=km/h
